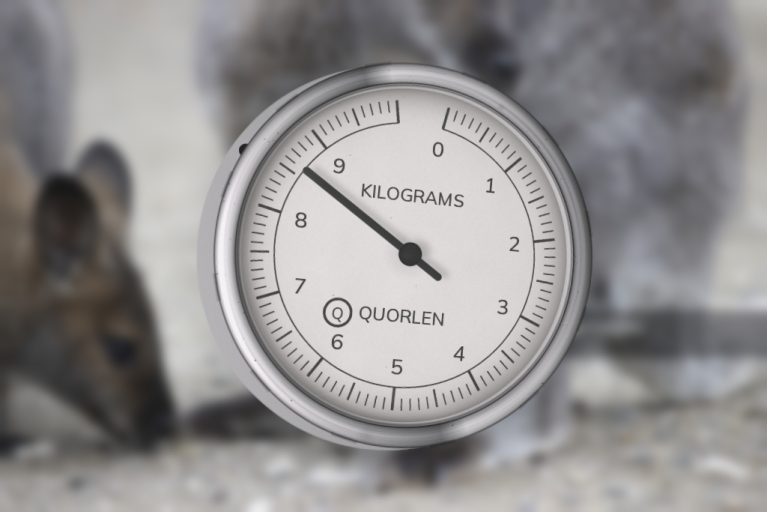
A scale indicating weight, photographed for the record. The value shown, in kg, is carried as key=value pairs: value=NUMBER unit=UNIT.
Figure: value=8.6 unit=kg
